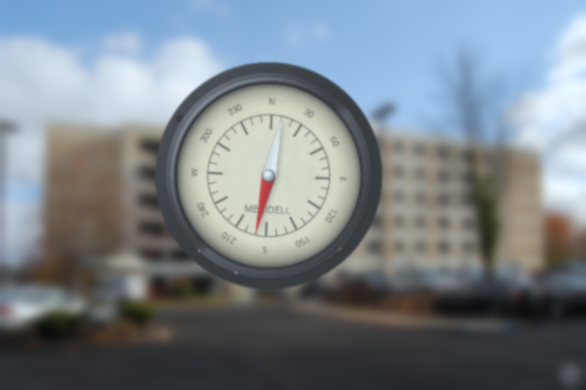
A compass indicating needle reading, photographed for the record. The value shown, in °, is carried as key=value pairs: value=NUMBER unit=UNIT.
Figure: value=190 unit=°
